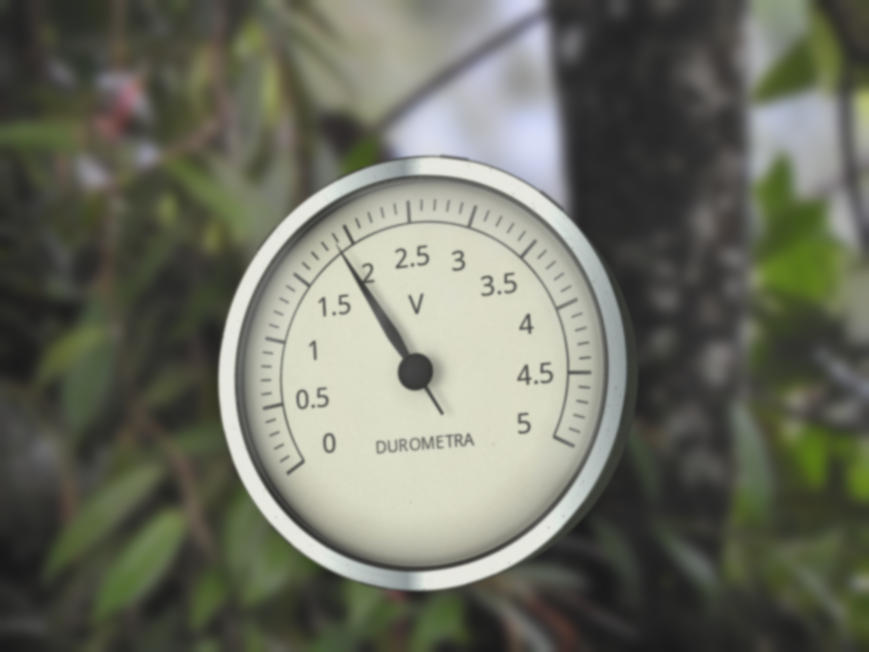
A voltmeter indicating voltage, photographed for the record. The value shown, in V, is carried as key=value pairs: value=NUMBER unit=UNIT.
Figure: value=1.9 unit=V
